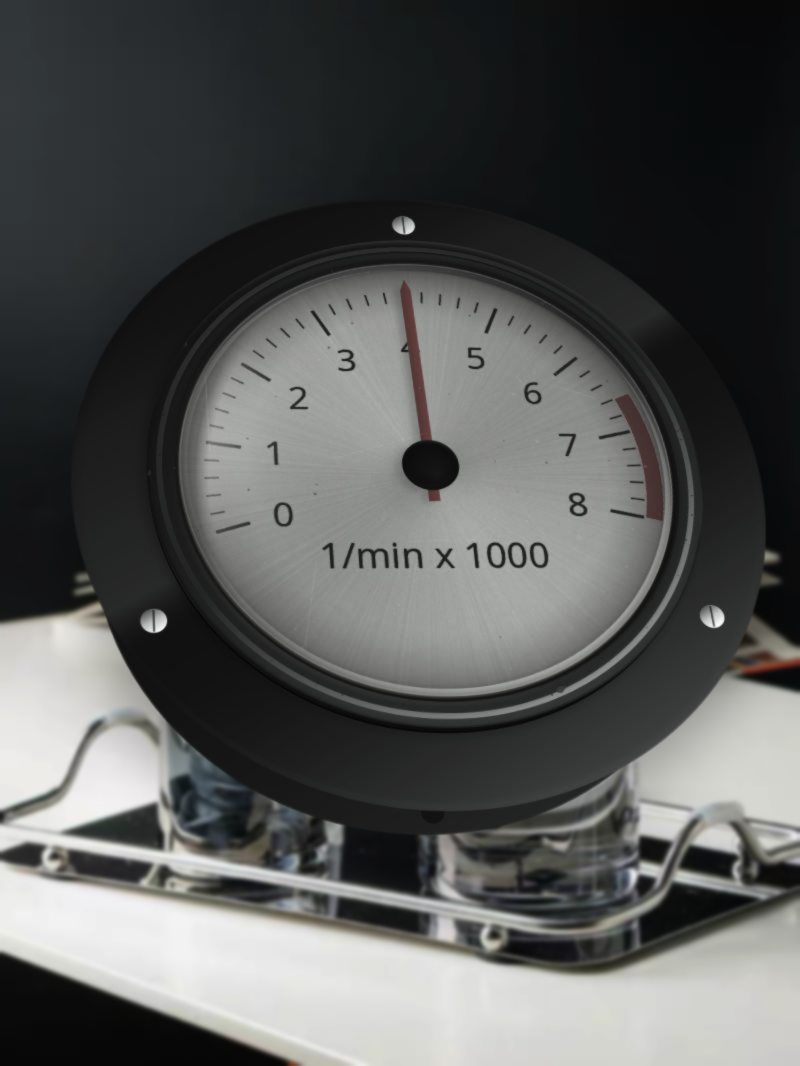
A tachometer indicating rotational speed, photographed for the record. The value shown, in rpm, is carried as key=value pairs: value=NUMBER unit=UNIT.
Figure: value=4000 unit=rpm
